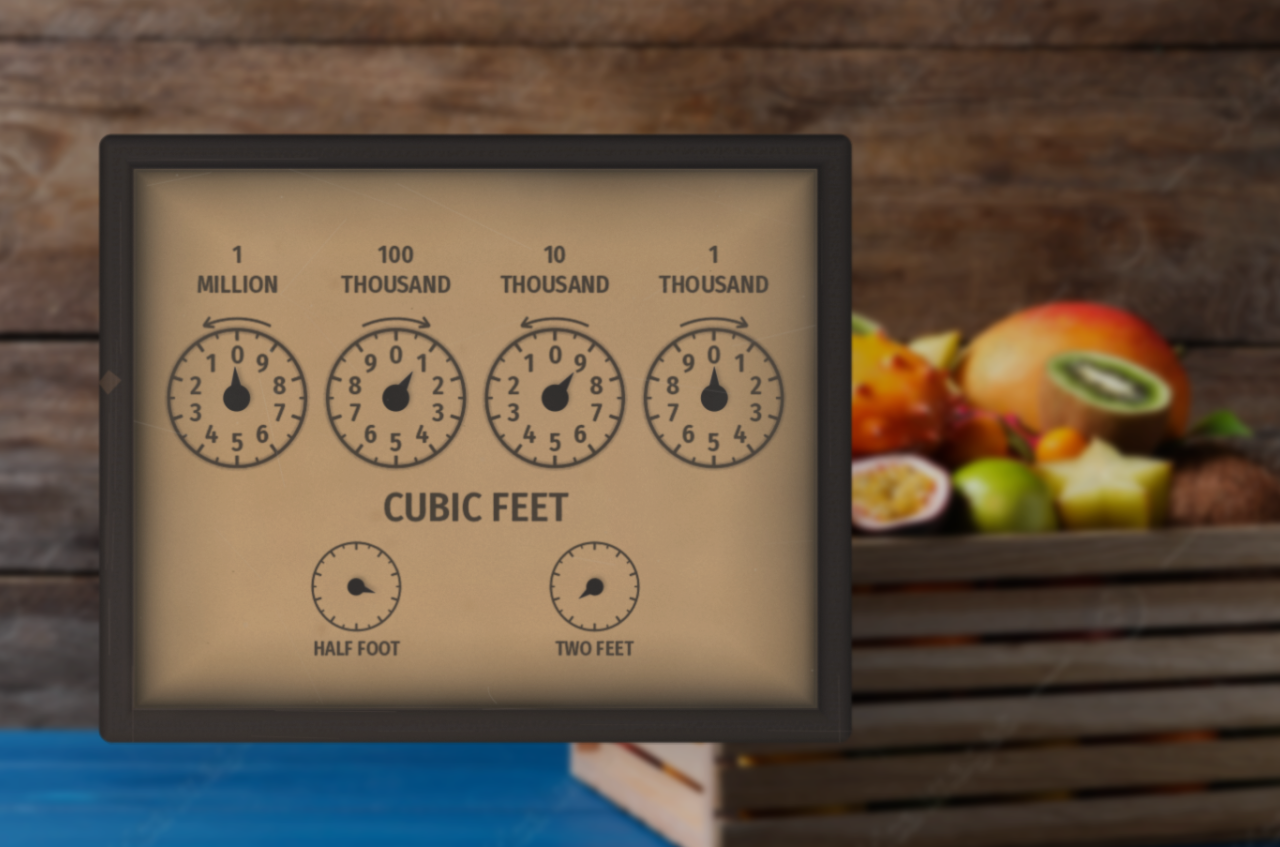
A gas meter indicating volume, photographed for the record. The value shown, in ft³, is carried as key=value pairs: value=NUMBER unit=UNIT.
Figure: value=9000 unit=ft³
